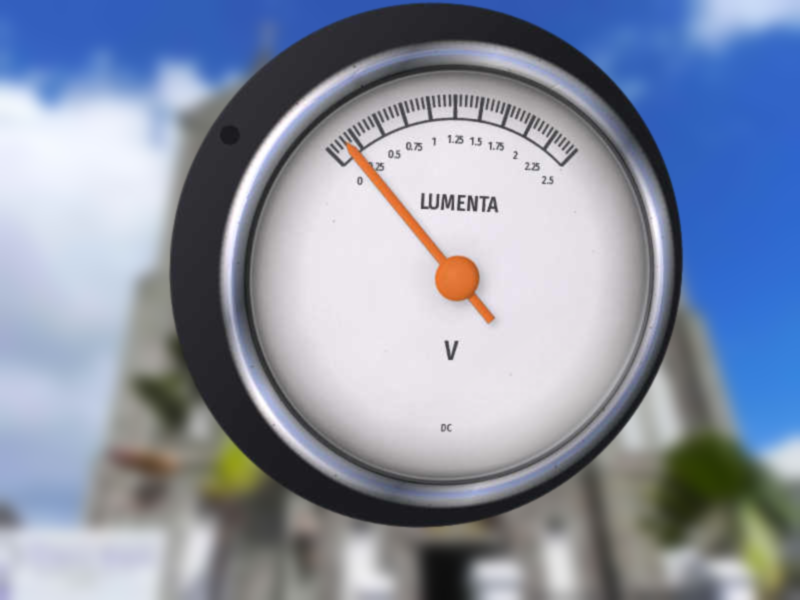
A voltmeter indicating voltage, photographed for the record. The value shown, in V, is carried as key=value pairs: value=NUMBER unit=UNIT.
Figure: value=0.15 unit=V
